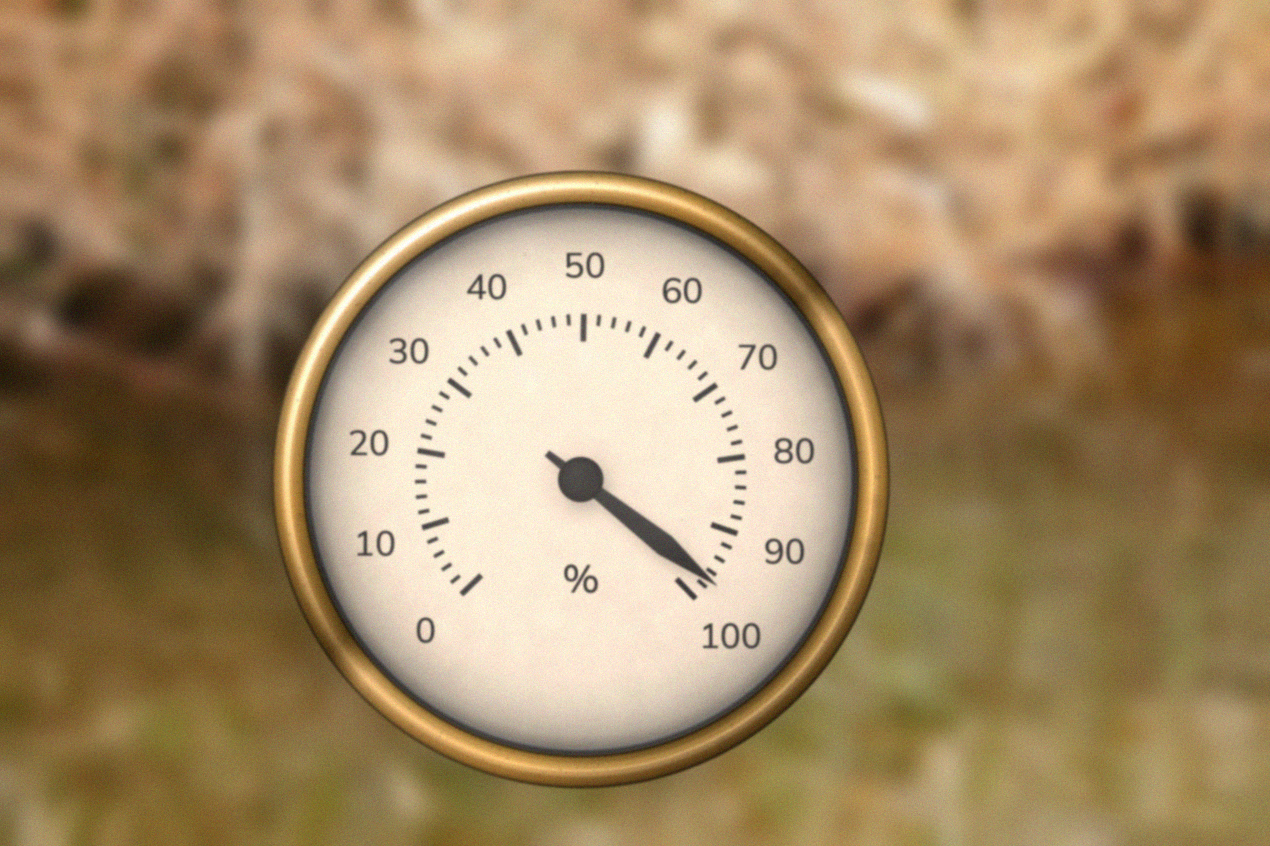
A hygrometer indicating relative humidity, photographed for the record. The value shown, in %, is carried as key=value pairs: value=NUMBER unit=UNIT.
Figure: value=97 unit=%
